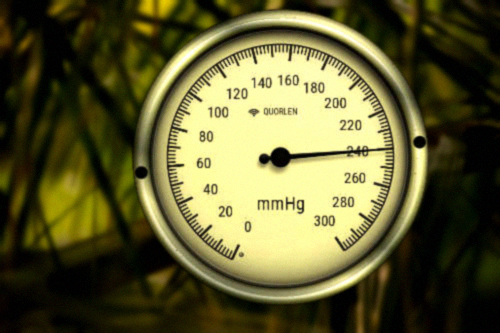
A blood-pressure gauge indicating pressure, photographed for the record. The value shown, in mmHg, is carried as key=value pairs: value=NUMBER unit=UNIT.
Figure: value=240 unit=mmHg
